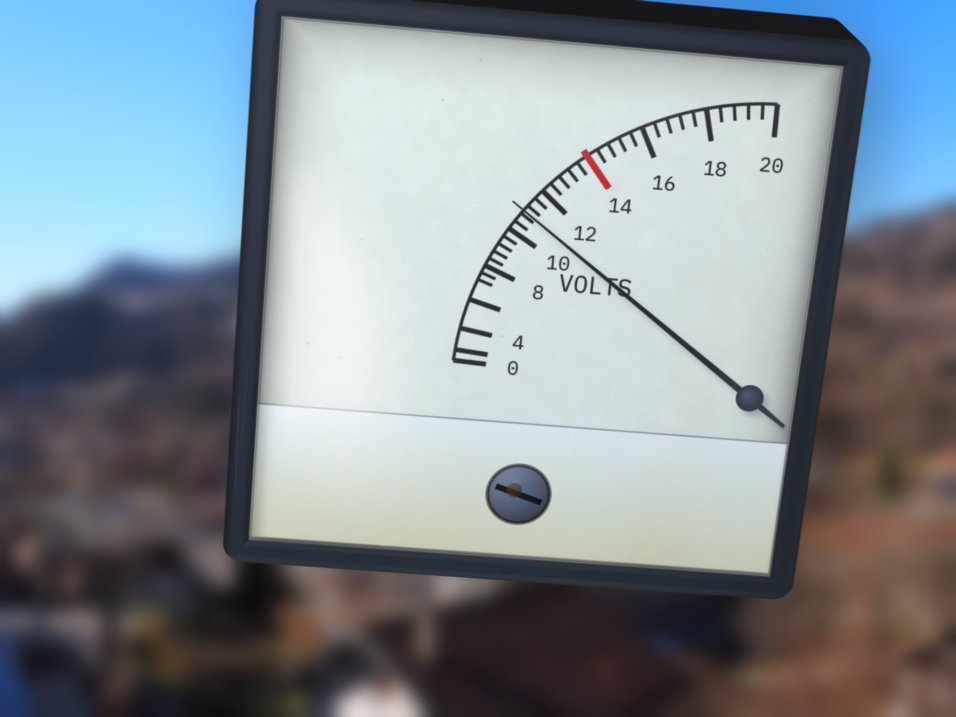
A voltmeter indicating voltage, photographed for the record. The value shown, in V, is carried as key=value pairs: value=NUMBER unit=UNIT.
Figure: value=11 unit=V
